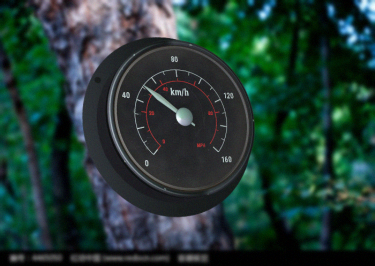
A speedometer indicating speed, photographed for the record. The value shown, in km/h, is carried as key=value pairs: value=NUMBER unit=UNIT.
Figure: value=50 unit=km/h
